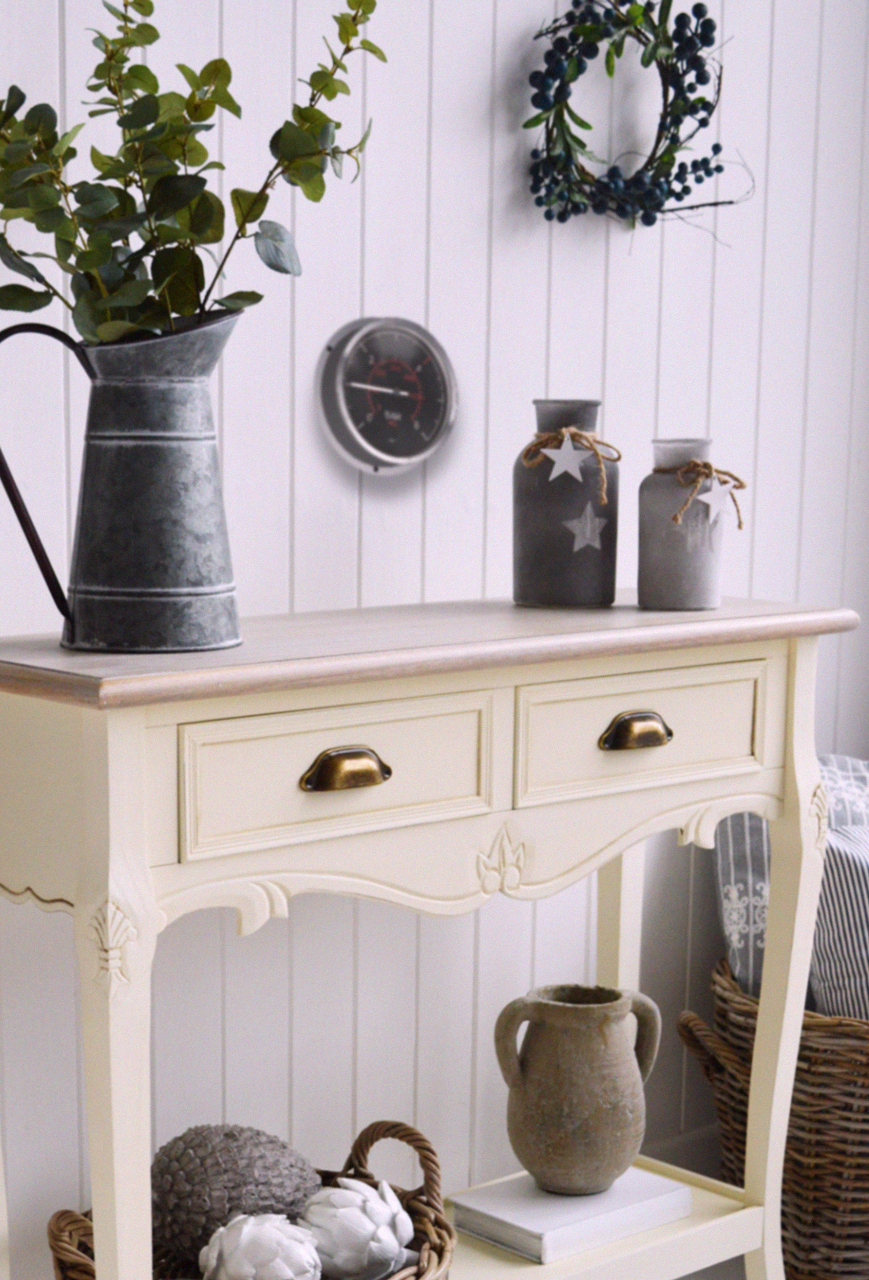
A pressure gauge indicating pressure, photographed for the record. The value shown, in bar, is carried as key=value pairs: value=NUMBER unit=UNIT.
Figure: value=1 unit=bar
